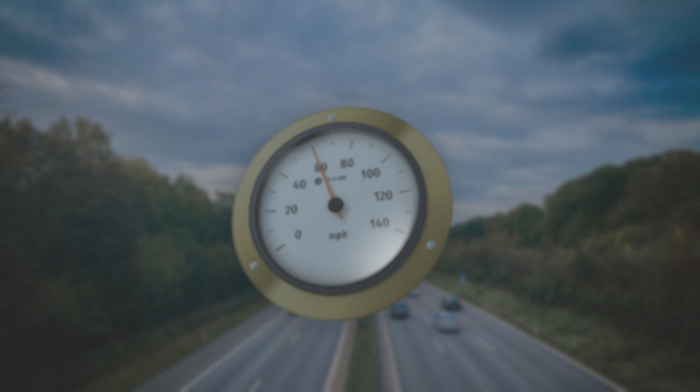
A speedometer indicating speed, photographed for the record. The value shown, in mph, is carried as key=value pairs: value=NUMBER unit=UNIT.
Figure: value=60 unit=mph
